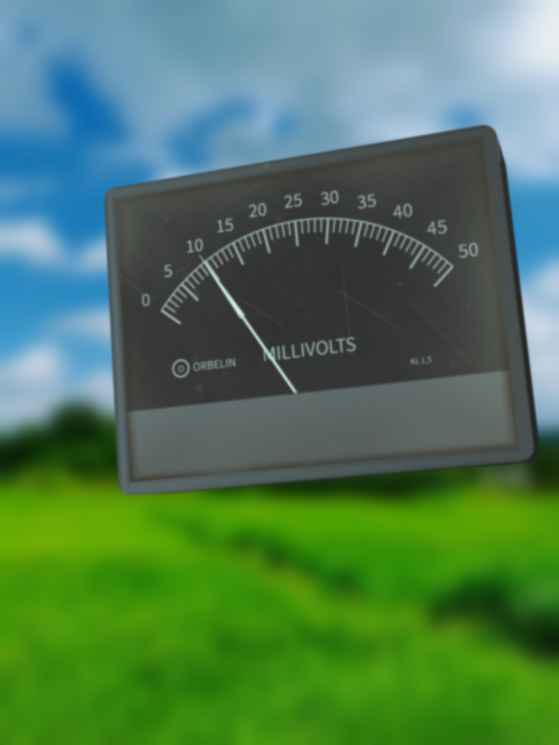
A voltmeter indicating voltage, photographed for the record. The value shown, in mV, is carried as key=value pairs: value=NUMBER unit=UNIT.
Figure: value=10 unit=mV
